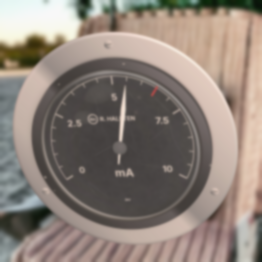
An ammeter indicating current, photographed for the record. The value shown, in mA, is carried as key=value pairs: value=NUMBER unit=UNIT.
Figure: value=5.5 unit=mA
